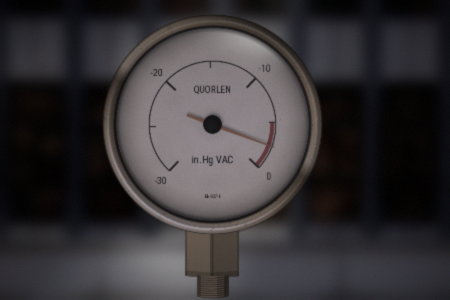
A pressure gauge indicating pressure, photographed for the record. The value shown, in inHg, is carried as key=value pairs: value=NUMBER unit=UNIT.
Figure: value=-2.5 unit=inHg
